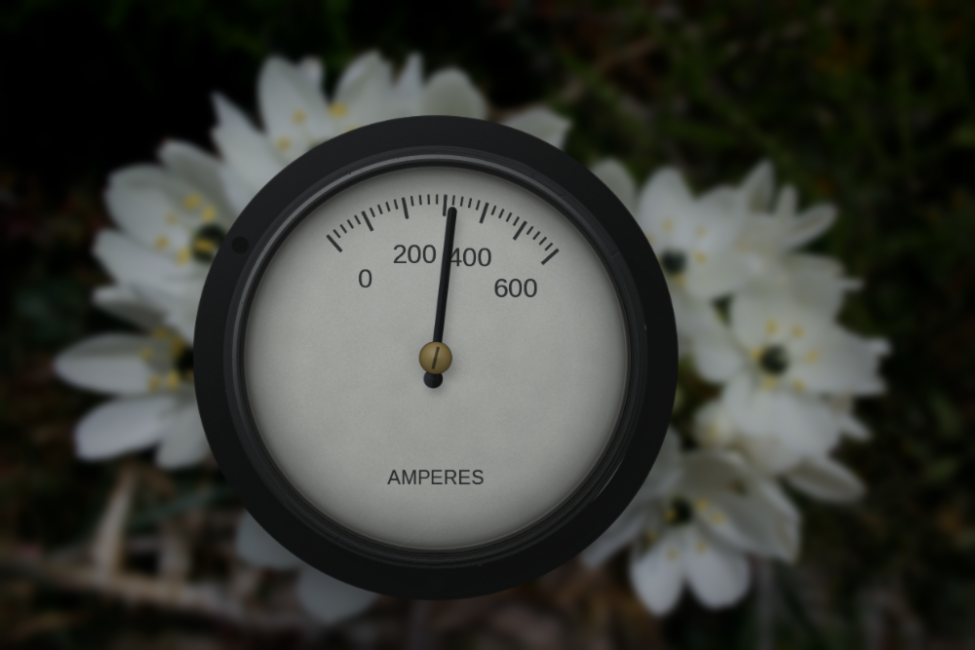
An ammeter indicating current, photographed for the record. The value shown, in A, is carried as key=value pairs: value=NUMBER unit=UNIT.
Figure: value=320 unit=A
